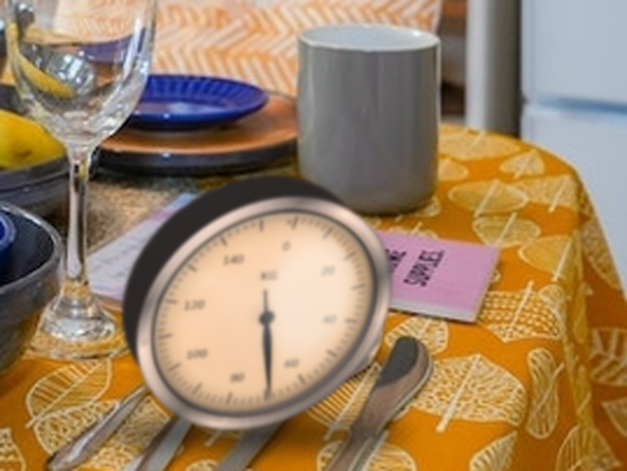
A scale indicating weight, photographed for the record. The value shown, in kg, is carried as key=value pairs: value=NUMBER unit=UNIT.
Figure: value=70 unit=kg
